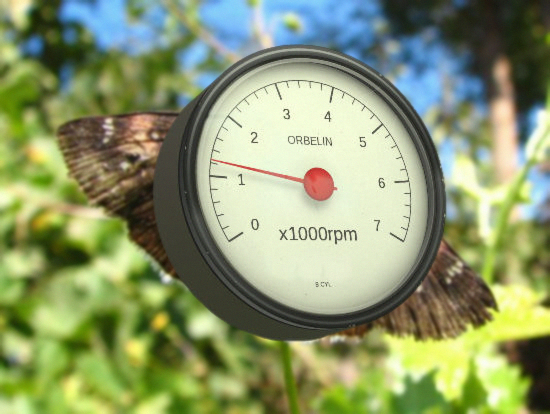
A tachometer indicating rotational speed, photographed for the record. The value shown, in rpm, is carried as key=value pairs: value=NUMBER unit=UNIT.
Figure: value=1200 unit=rpm
